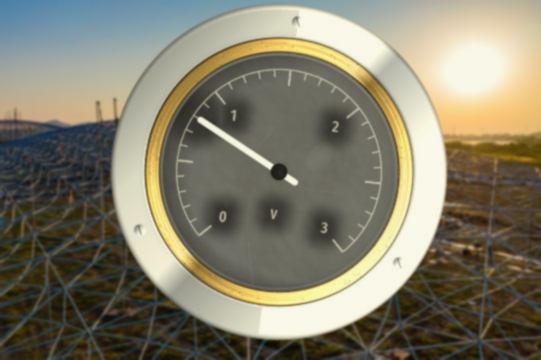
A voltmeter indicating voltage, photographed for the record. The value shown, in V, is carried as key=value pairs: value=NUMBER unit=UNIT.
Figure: value=0.8 unit=V
